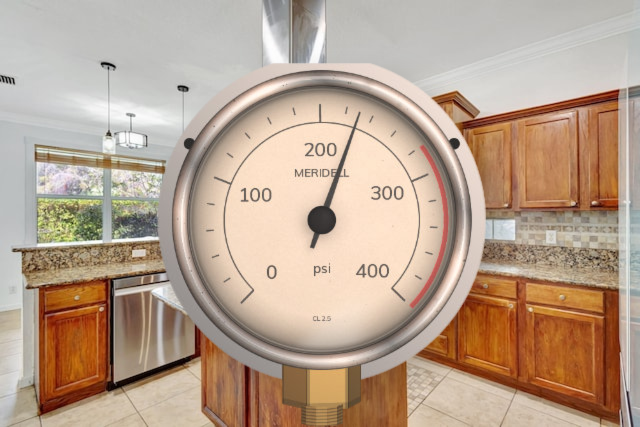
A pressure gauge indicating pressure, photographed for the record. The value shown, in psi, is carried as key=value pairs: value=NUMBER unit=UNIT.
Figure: value=230 unit=psi
